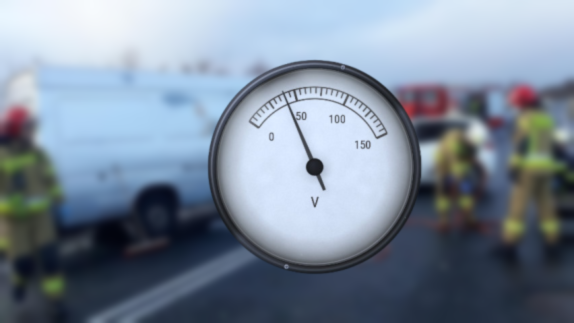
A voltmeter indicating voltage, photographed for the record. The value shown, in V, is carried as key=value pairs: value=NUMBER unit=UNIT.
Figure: value=40 unit=V
